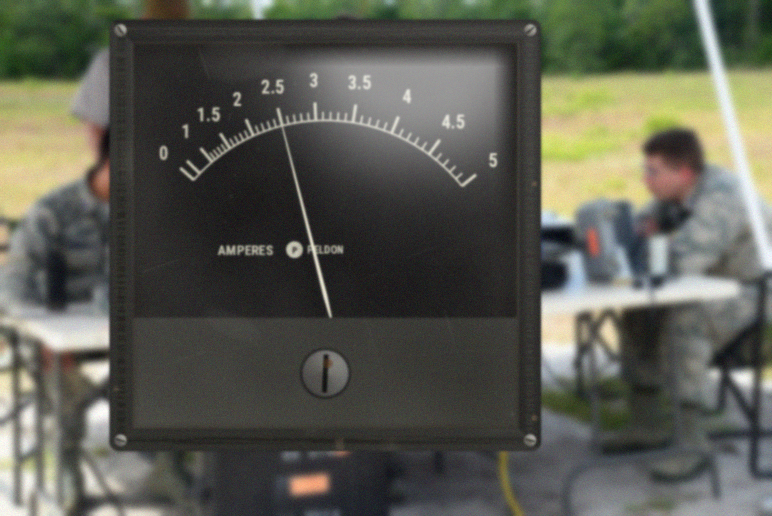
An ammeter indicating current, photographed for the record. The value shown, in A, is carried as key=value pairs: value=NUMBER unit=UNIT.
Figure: value=2.5 unit=A
